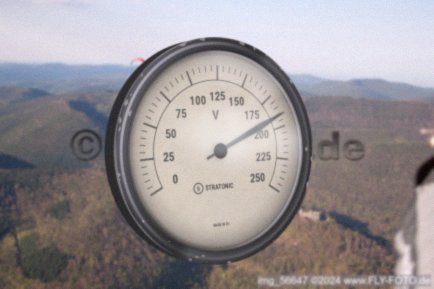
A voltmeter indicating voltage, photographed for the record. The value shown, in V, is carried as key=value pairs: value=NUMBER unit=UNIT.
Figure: value=190 unit=V
